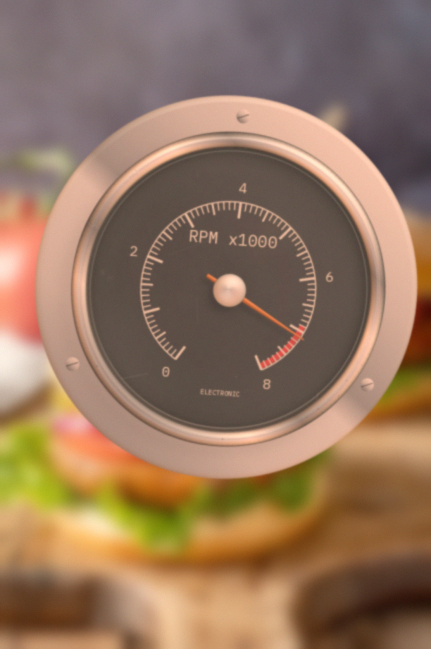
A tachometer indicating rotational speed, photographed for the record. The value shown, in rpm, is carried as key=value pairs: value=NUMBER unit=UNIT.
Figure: value=7100 unit=rpm
